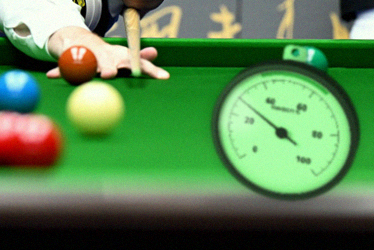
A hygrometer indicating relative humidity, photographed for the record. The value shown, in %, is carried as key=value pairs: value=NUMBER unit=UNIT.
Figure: value=28 unit=%
